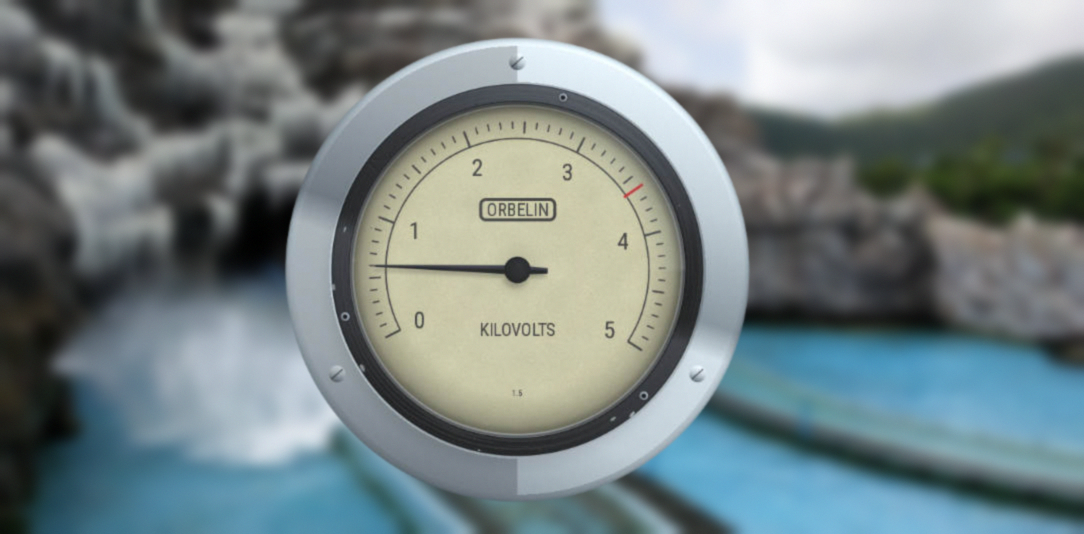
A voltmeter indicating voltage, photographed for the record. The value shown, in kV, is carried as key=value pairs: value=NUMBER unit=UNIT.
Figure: value=0.6 unit=kV
